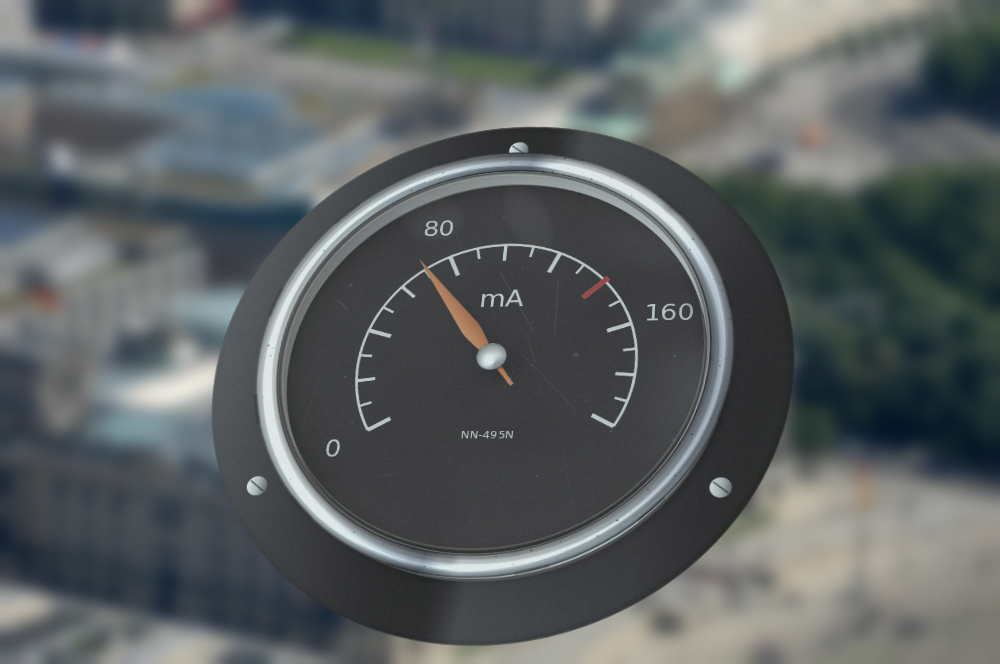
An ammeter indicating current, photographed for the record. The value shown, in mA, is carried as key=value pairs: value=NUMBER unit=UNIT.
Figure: value=70 unit=mA
